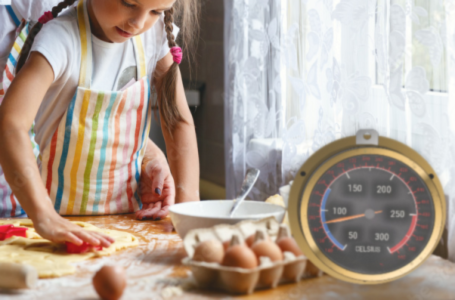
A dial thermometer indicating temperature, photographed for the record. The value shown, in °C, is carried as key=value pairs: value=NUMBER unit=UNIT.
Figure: value=87.5 unit=°C
